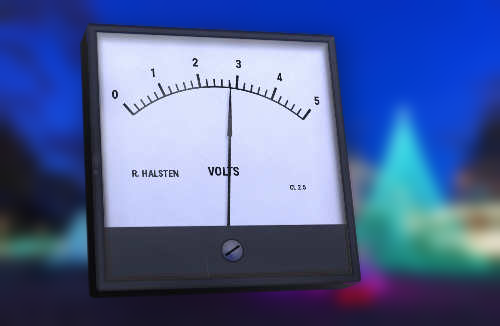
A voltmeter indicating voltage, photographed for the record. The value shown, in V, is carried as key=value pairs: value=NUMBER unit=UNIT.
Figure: value=2.8 unit=V
